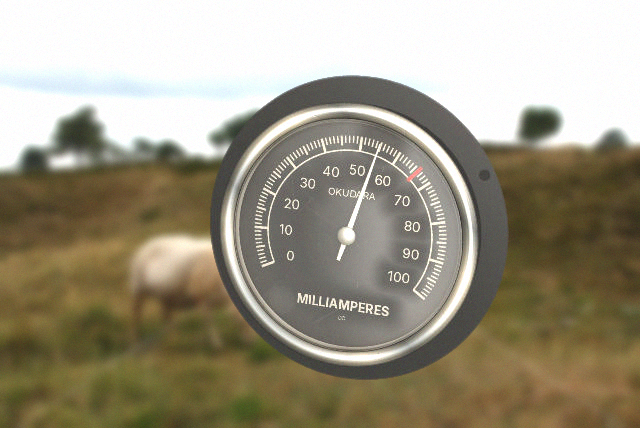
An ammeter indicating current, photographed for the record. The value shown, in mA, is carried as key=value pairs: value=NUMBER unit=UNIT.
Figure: value=55 unit=mA
